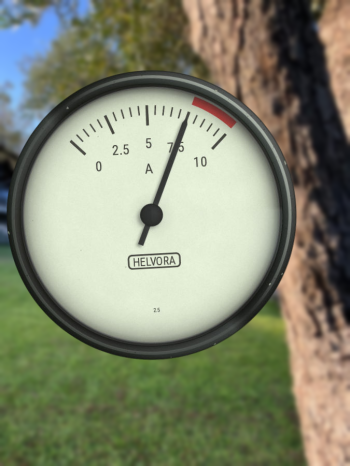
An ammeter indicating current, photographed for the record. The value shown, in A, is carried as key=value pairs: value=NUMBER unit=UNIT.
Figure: value=7.5 unit=A
